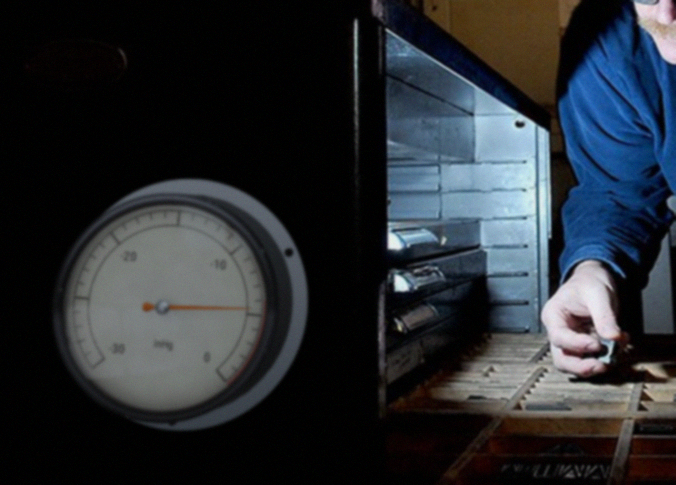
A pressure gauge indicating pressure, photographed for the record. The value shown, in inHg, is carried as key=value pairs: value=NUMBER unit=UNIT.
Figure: value=-5.5 unit=inHg
